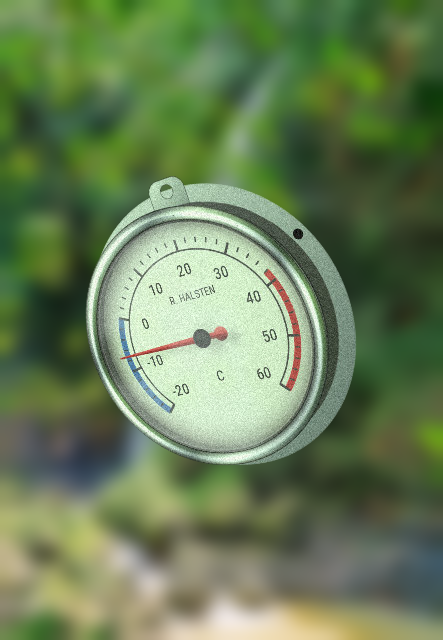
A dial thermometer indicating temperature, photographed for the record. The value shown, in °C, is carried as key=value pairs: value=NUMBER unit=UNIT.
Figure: value=-7 unit=°C
